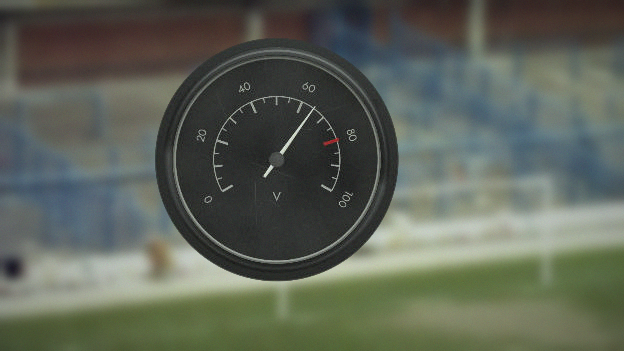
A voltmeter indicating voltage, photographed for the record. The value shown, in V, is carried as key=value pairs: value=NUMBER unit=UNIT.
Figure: value=65 unit=V
